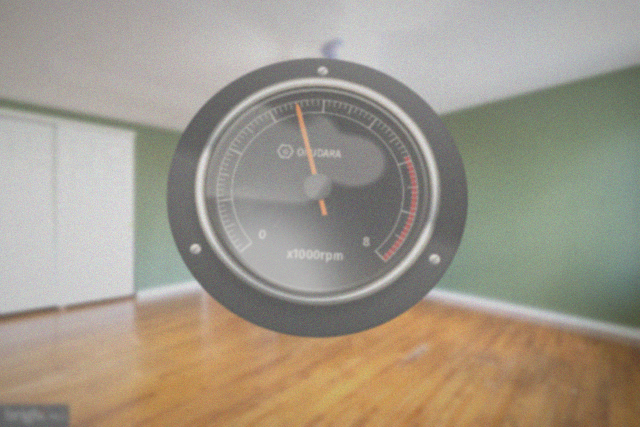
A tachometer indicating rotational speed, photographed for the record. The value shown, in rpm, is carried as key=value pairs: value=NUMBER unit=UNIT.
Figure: value=3500 unit=rpm
